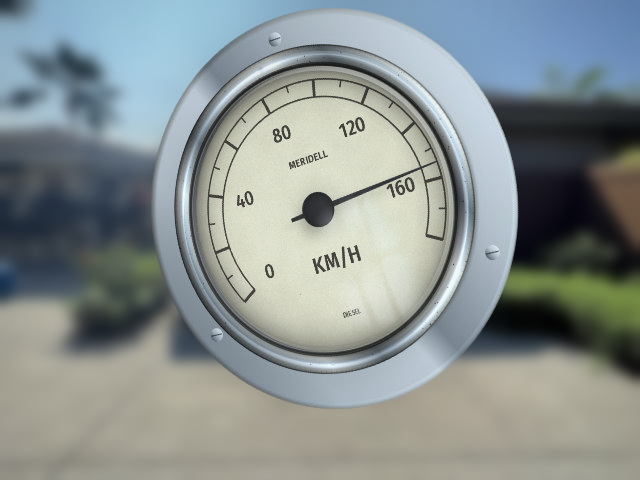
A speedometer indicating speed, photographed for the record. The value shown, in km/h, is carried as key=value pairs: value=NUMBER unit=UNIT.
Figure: value=155 unit=km/h
